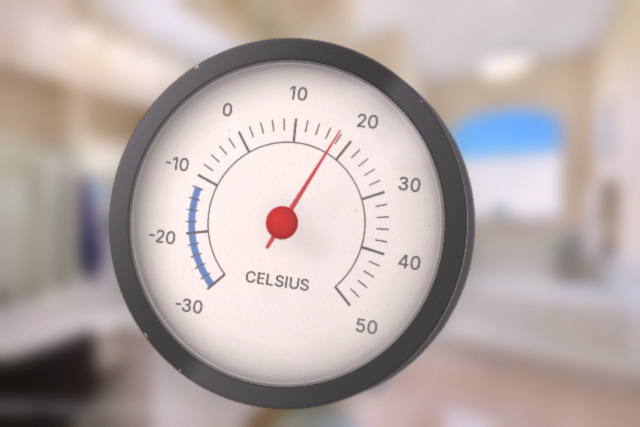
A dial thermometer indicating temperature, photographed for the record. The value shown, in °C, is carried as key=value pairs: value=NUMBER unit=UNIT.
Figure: value=18 unit=°C
